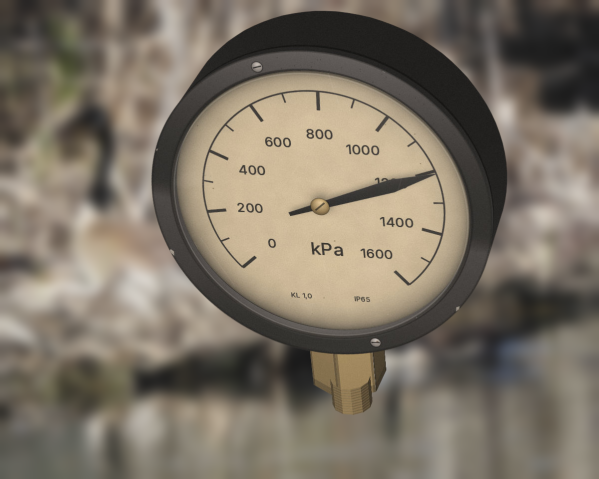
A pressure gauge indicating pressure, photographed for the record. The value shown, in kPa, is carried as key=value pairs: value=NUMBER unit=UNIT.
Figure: value=1200 unit=kPa
